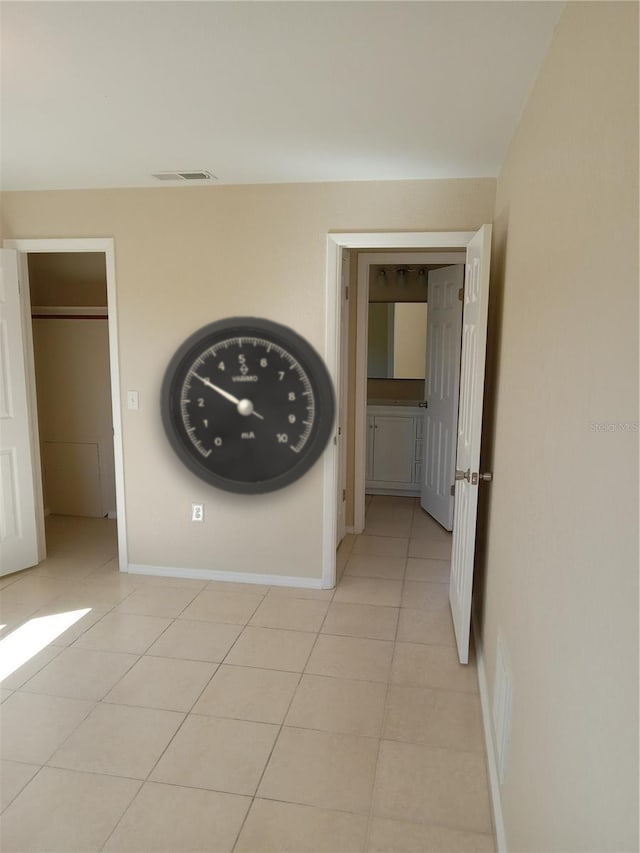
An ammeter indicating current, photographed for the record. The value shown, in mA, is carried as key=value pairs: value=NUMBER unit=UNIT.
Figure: value=3 unit=mA
